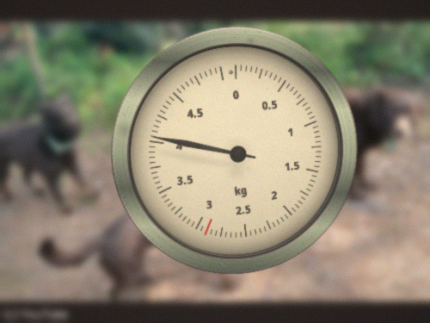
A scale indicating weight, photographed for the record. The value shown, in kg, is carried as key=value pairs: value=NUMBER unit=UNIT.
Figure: value=4.05 unit=kg
